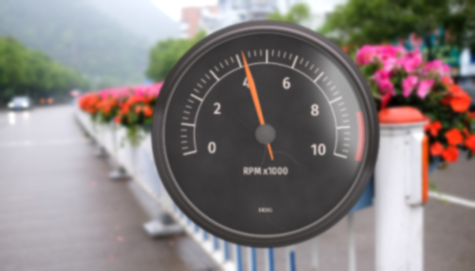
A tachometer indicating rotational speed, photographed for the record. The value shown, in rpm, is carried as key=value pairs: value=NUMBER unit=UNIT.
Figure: value=4200 unit=rpm
